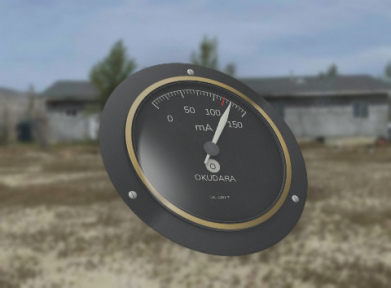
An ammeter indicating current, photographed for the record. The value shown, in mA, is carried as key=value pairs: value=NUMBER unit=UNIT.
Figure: value=125 unit=mA
